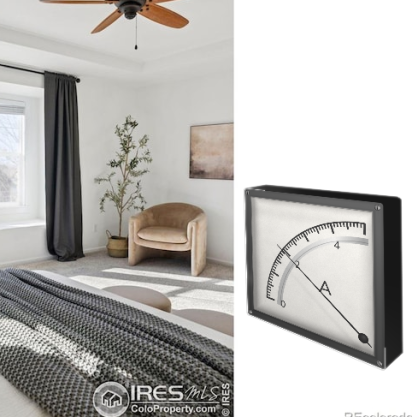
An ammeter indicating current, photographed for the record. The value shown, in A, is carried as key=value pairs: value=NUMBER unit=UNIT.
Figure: value=2 unit=A
